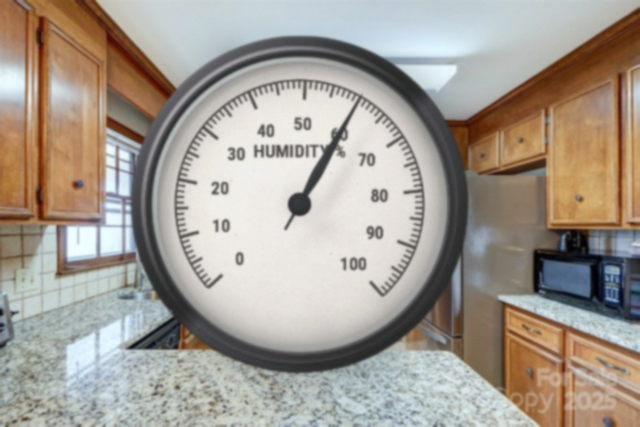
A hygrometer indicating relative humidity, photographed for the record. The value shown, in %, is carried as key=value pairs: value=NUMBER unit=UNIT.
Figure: value=60 unit=%
